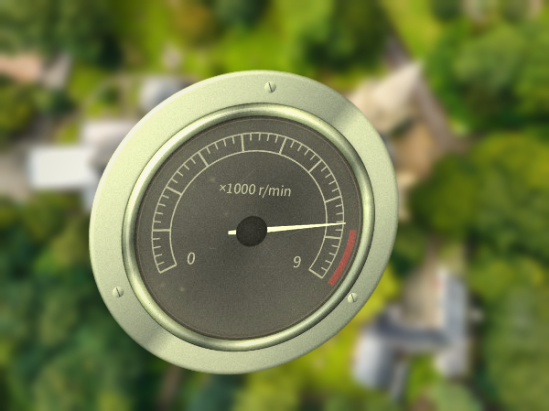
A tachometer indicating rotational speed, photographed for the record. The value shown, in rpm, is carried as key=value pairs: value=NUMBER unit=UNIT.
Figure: value=7600 unit=rpm
